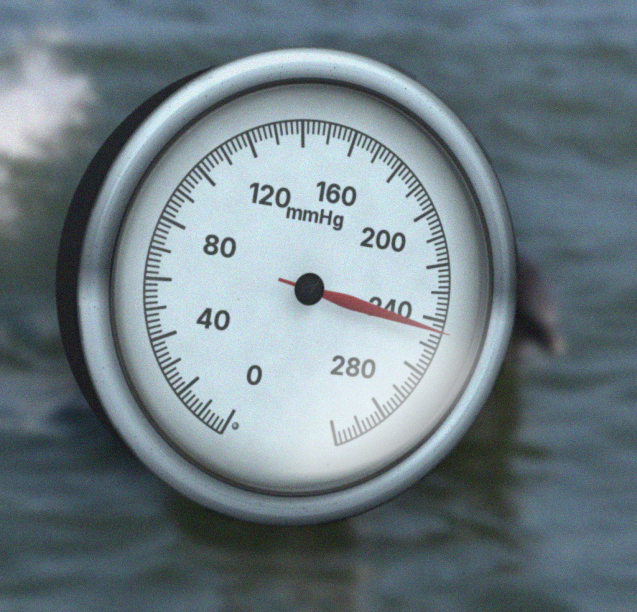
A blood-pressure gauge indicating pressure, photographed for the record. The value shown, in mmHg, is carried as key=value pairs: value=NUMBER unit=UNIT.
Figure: value=244 unit=mmHg
